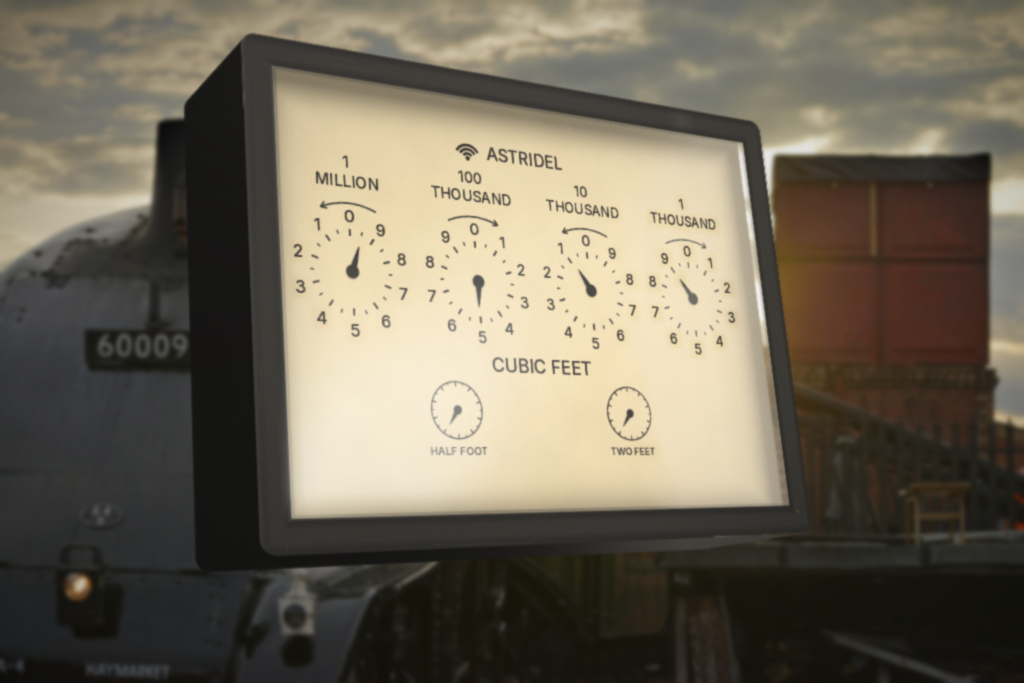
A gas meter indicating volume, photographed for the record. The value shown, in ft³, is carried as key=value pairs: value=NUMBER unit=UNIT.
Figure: value=950900 unit=ft³
